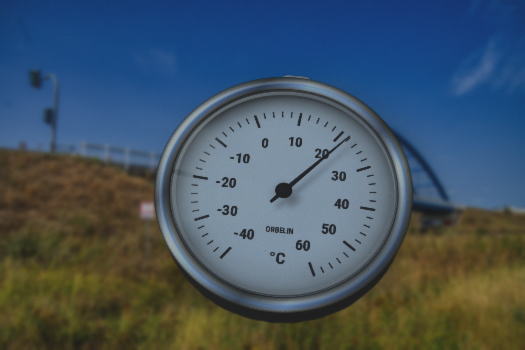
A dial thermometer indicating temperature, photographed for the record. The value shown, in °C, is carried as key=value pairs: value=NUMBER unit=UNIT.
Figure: value=22 unit=°C
